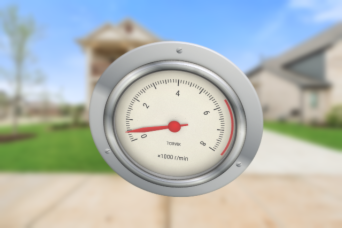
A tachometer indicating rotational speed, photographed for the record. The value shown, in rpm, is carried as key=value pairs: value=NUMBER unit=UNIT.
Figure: value=500 unit=rpm
